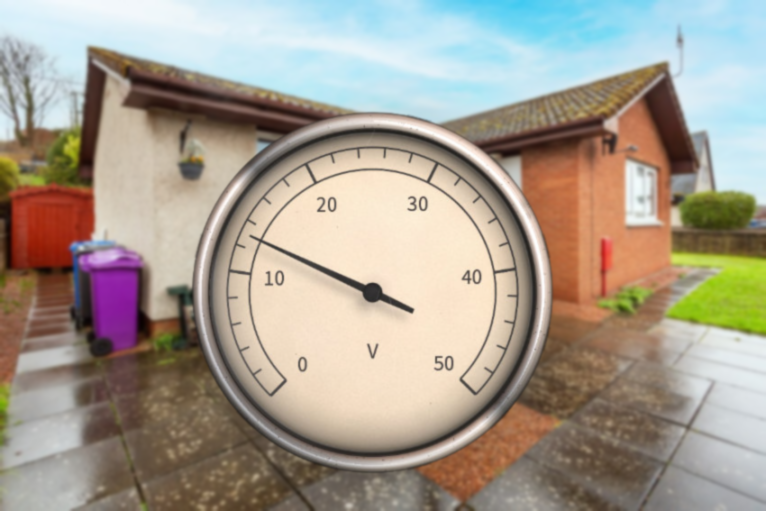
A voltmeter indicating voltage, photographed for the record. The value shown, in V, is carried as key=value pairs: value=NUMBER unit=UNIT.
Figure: value=13 unit=V
